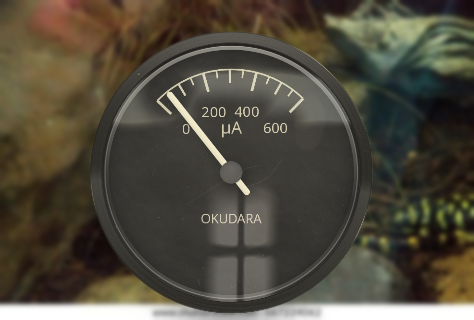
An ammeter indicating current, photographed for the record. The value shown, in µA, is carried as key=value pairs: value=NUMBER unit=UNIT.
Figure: value=50 unit=µA
